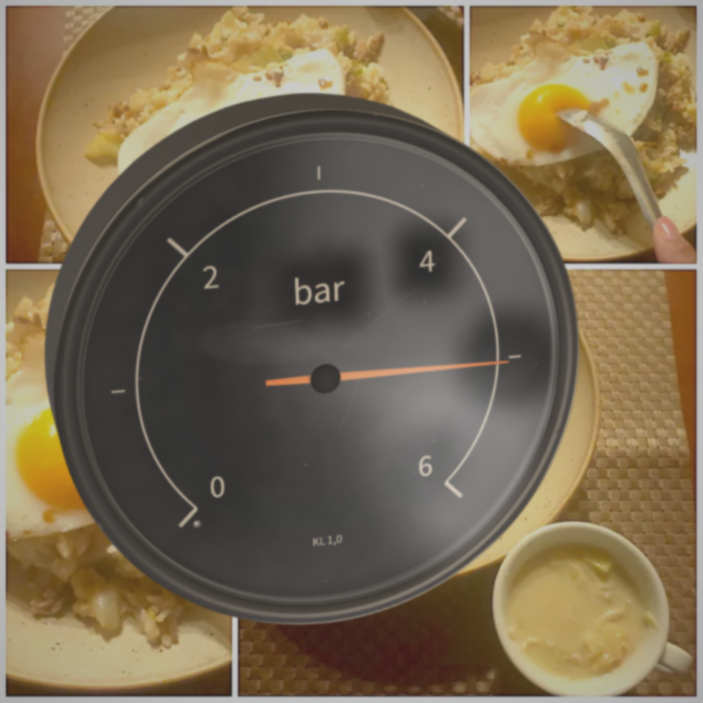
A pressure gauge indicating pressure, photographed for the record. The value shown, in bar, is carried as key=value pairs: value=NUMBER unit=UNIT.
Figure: value=5 unit=bar
